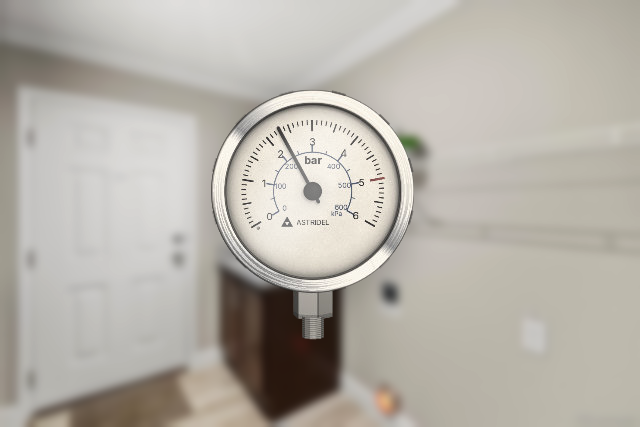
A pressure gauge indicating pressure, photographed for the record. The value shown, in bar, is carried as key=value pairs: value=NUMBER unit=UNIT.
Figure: value=2.3 unit=bar
